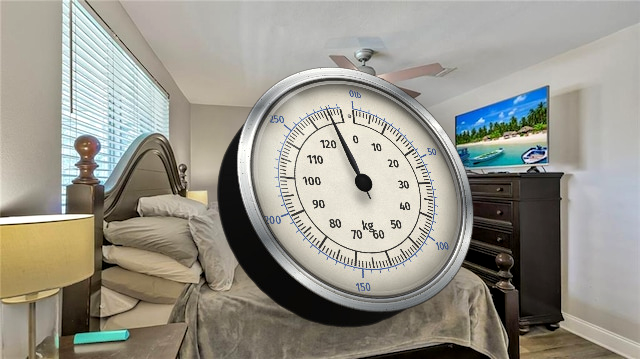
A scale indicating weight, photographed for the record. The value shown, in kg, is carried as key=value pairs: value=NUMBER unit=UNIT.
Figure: value=125 unit=kg
